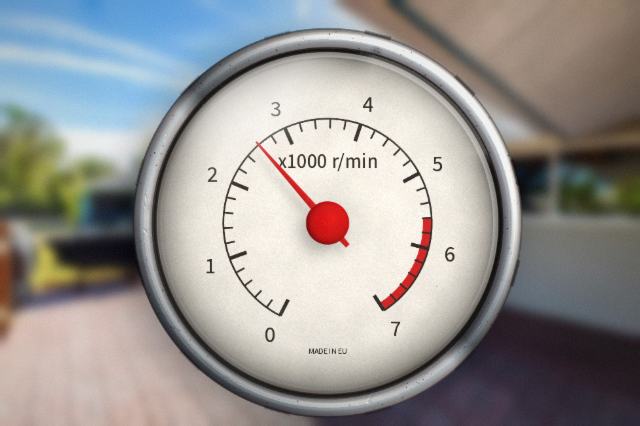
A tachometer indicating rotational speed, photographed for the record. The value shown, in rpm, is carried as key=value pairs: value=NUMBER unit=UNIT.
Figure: value=2600 unit=rpm
